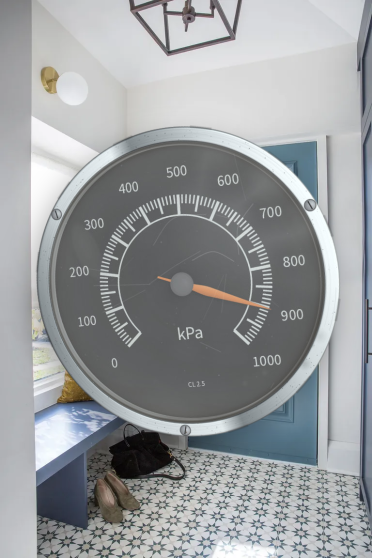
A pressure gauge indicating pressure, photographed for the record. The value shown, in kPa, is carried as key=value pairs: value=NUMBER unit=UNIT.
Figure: value=900 unit=kPa
